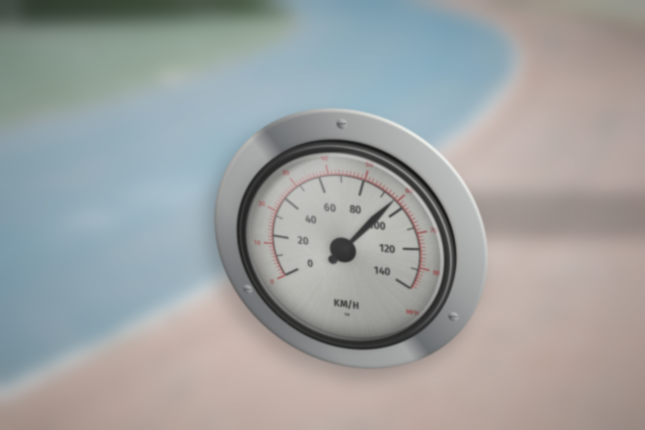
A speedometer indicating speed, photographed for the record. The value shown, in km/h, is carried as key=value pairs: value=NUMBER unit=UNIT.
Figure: value=95 unit=km/h
